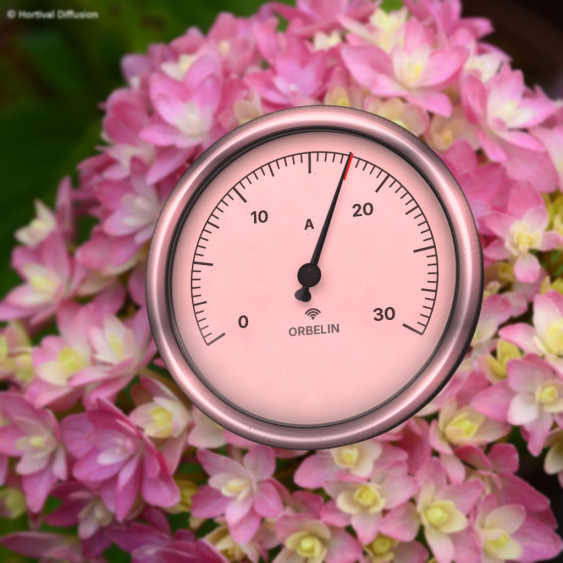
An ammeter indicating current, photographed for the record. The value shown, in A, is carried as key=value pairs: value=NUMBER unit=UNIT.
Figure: value=17.5 unit=A
